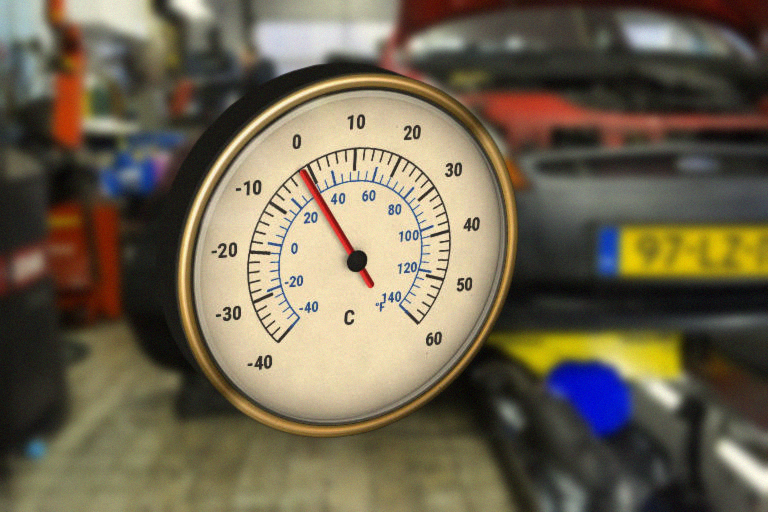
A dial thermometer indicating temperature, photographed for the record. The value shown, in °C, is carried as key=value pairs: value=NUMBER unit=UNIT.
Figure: value=-2 unit=°C
